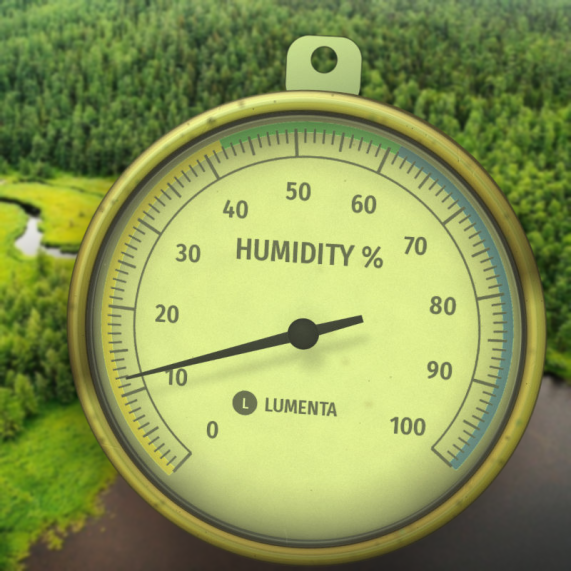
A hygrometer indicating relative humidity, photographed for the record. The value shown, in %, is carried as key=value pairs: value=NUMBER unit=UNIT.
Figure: value=12 unit=%
